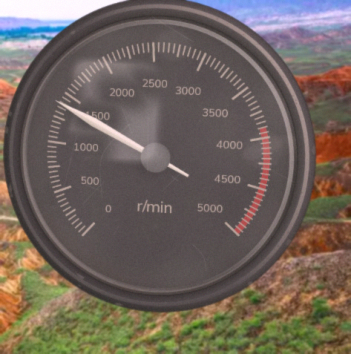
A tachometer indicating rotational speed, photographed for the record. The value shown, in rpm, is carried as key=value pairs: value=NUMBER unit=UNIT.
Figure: value=1400 unit=rpm
